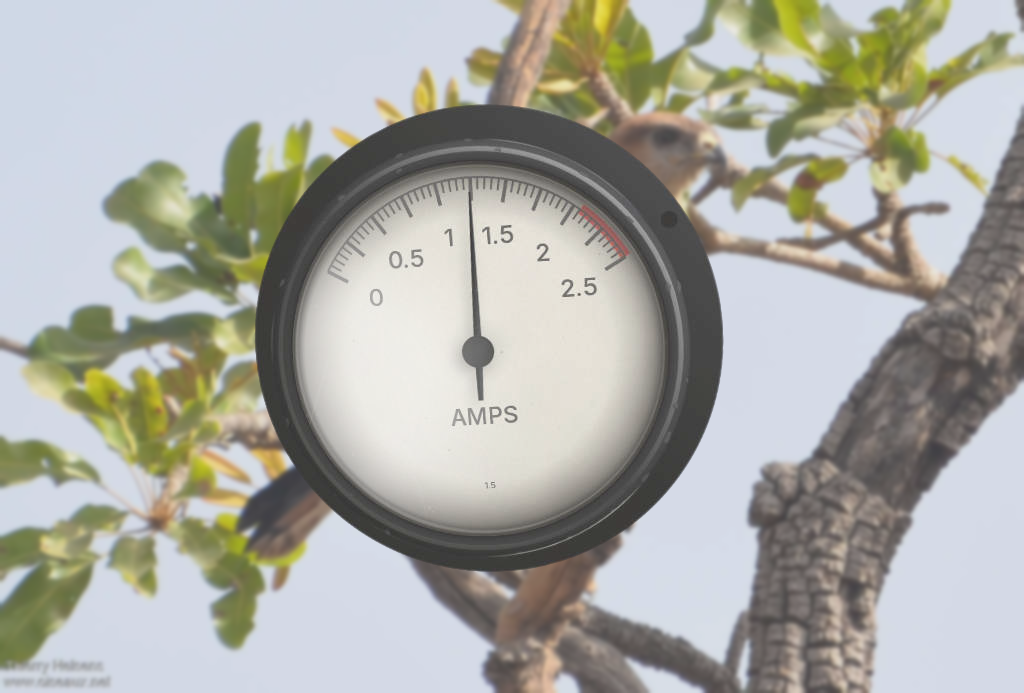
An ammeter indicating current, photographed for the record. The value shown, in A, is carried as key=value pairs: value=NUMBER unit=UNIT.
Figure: value=1.25 unit=A
